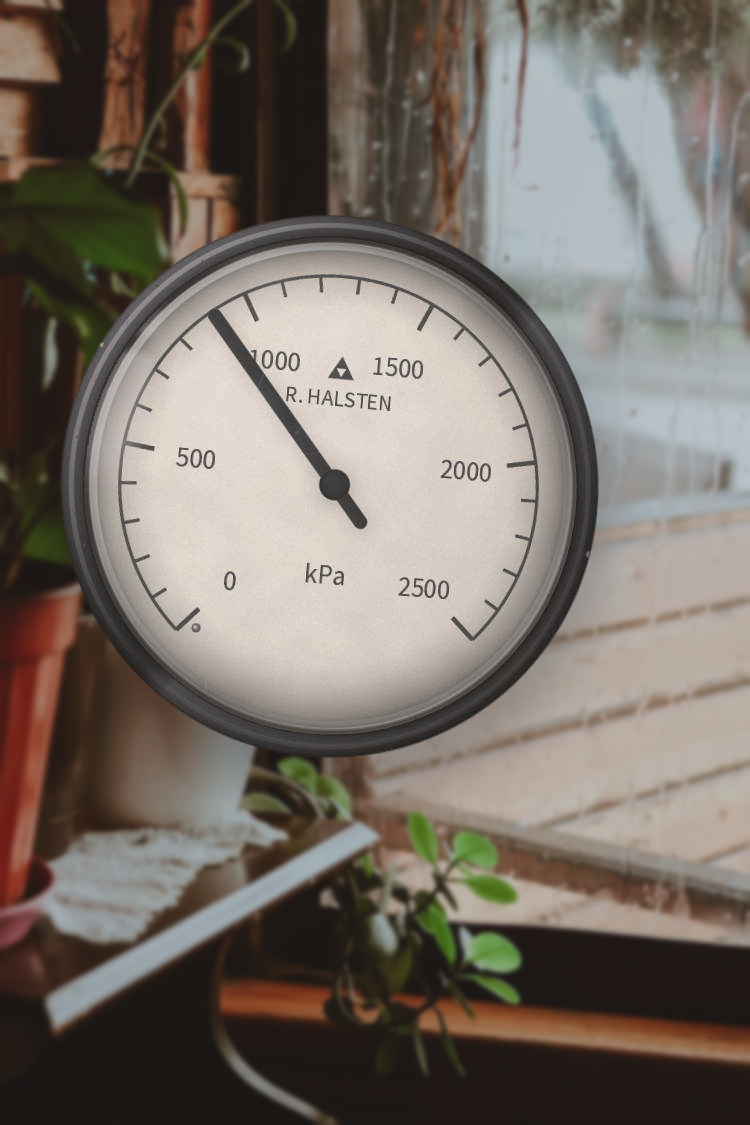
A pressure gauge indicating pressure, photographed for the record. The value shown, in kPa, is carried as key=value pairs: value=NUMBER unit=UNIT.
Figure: value=900 unit=kPa
